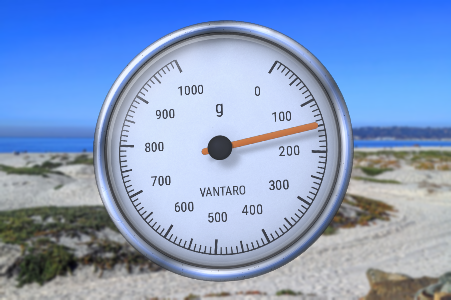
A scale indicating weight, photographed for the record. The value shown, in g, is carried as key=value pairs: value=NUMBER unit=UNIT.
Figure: value=150 unit=g
